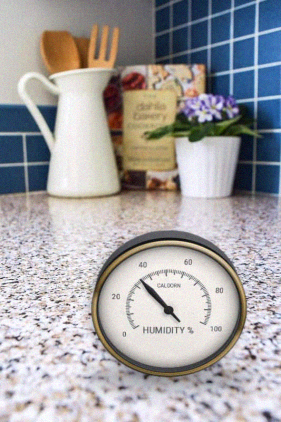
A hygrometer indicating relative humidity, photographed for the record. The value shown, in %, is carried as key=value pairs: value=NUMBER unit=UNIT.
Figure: value=35 unit=%
